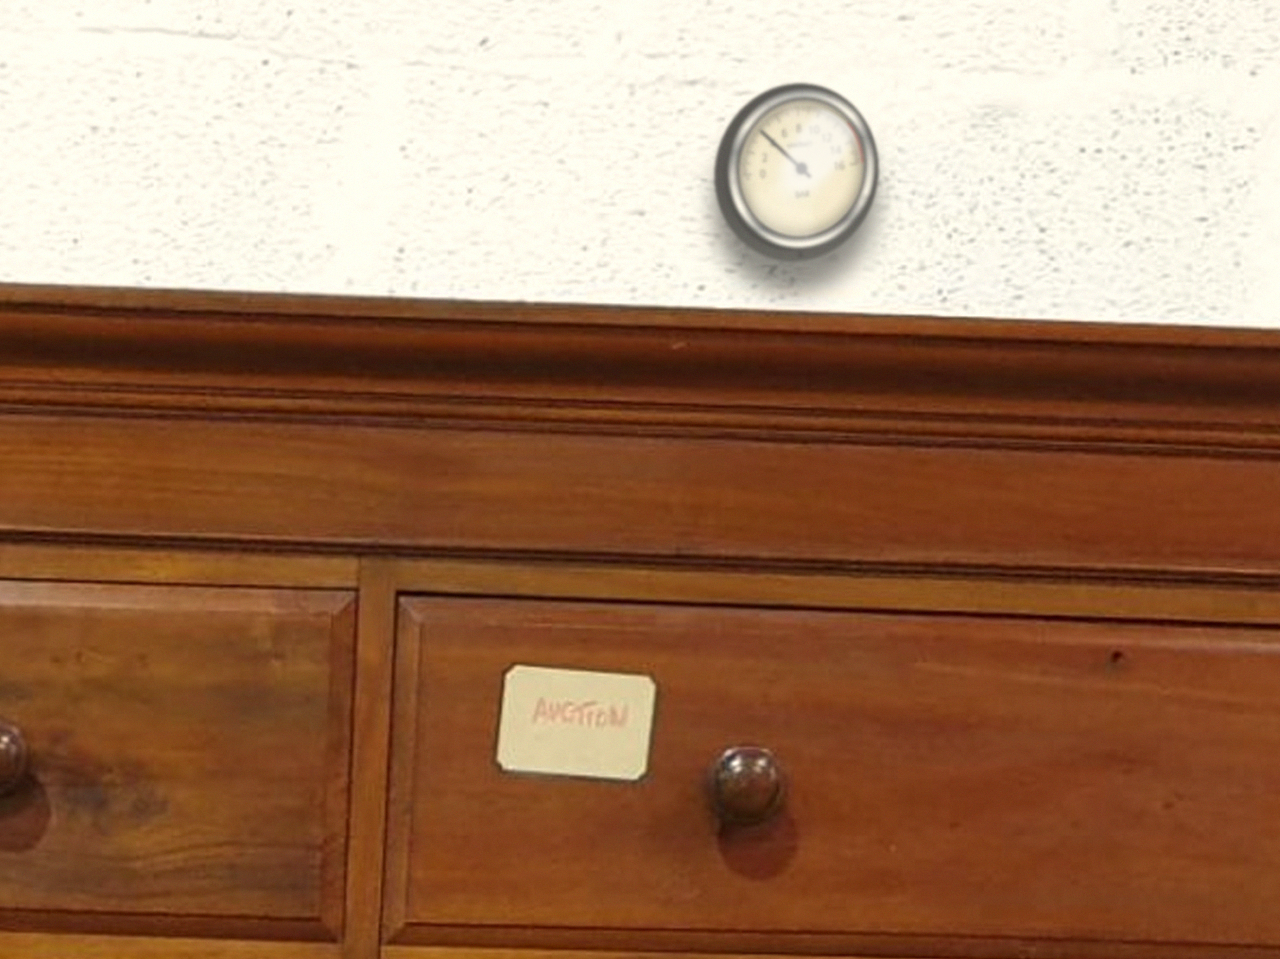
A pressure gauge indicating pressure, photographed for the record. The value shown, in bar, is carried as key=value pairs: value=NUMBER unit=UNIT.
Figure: value=4 unit=bar
